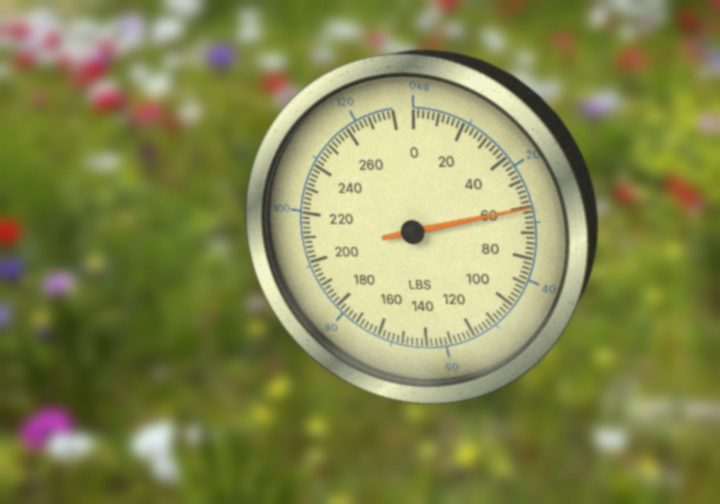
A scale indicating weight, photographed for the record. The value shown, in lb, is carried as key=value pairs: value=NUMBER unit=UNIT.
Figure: value=60 unit=lb
